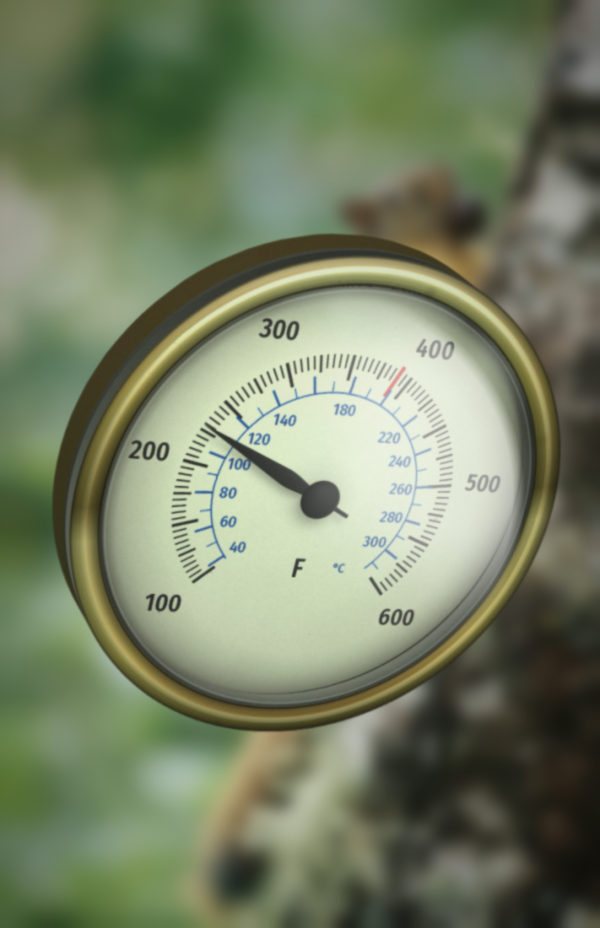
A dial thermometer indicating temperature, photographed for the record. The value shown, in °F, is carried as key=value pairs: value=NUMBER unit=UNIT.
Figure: value=230 unit=°F
